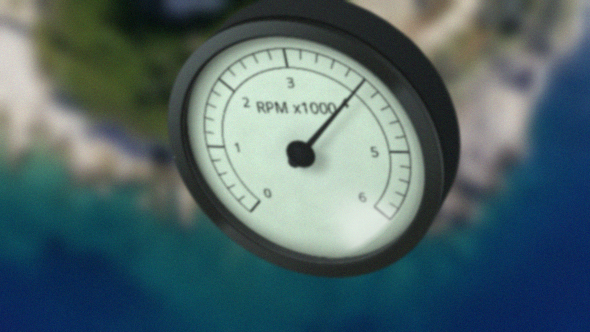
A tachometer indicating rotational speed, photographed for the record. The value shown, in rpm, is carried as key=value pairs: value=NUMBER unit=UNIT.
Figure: value=4000 unit=rpm
